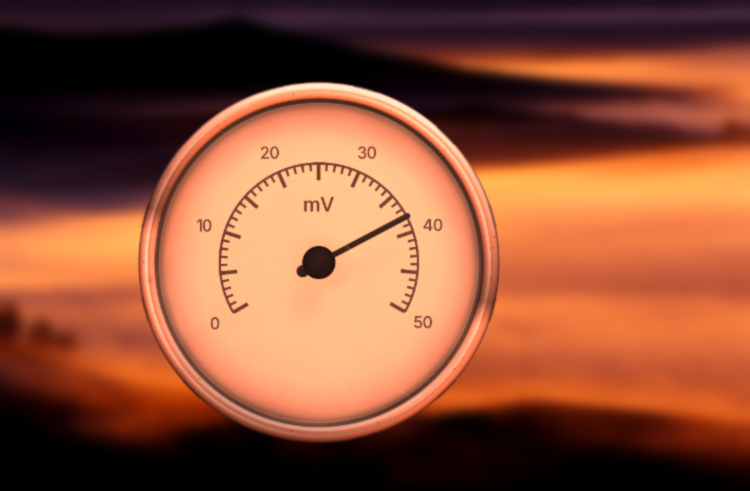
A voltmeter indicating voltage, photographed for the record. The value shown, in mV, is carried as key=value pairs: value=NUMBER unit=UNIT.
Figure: value=38 unit=mV
